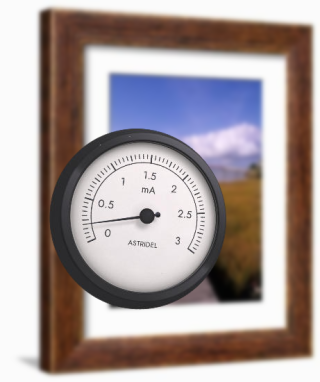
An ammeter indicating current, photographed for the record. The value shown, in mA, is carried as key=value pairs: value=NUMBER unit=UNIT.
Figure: value=0.2 unit=mA
